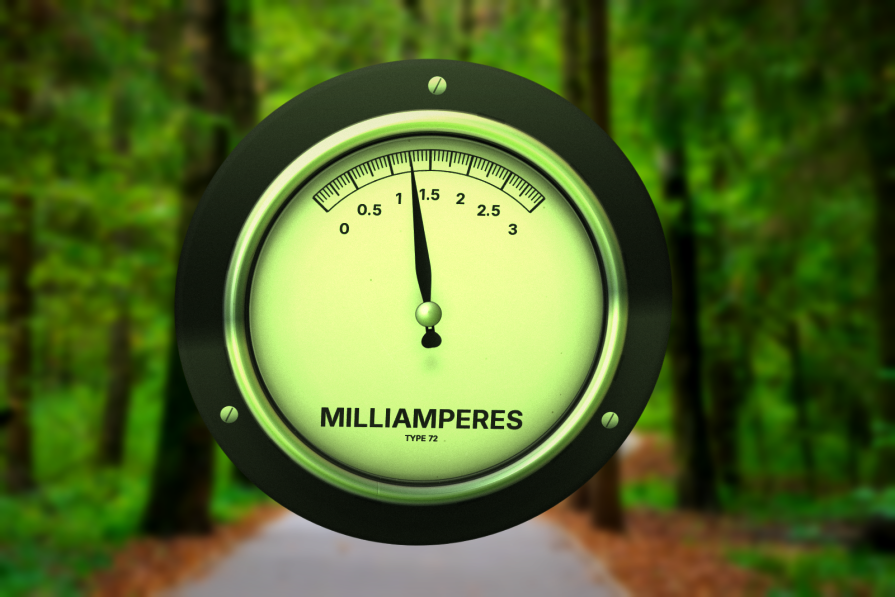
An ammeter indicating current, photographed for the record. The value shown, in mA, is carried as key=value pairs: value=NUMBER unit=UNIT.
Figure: value=1.25 unit=mA
